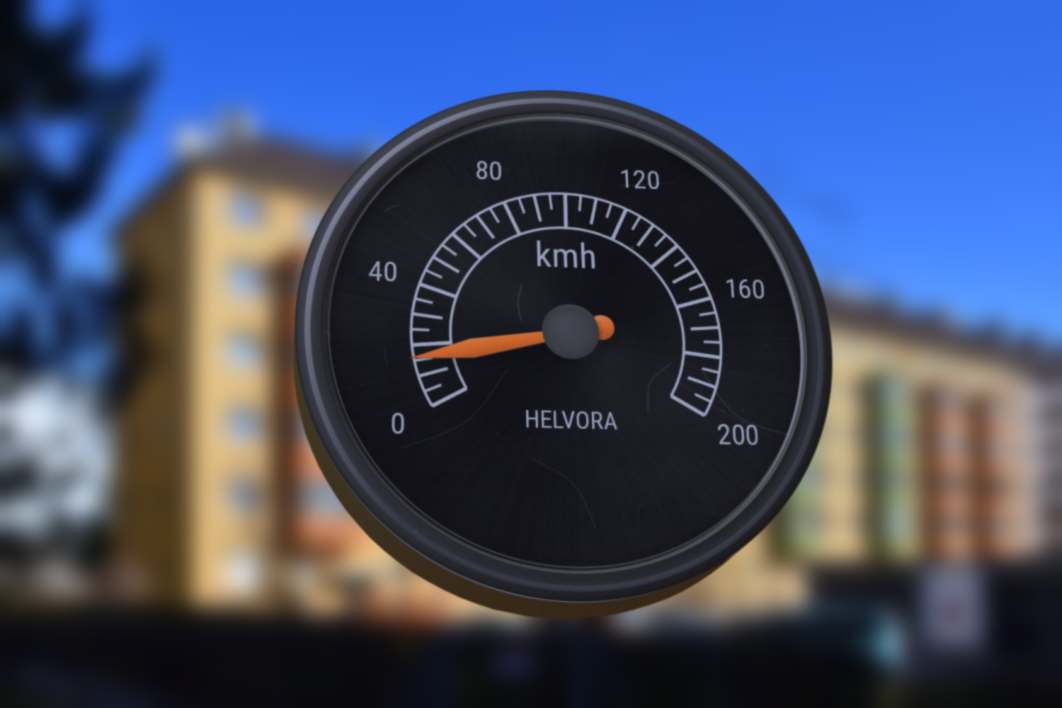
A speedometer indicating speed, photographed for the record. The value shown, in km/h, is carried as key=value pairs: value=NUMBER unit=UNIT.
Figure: value=15 unit=km/h
